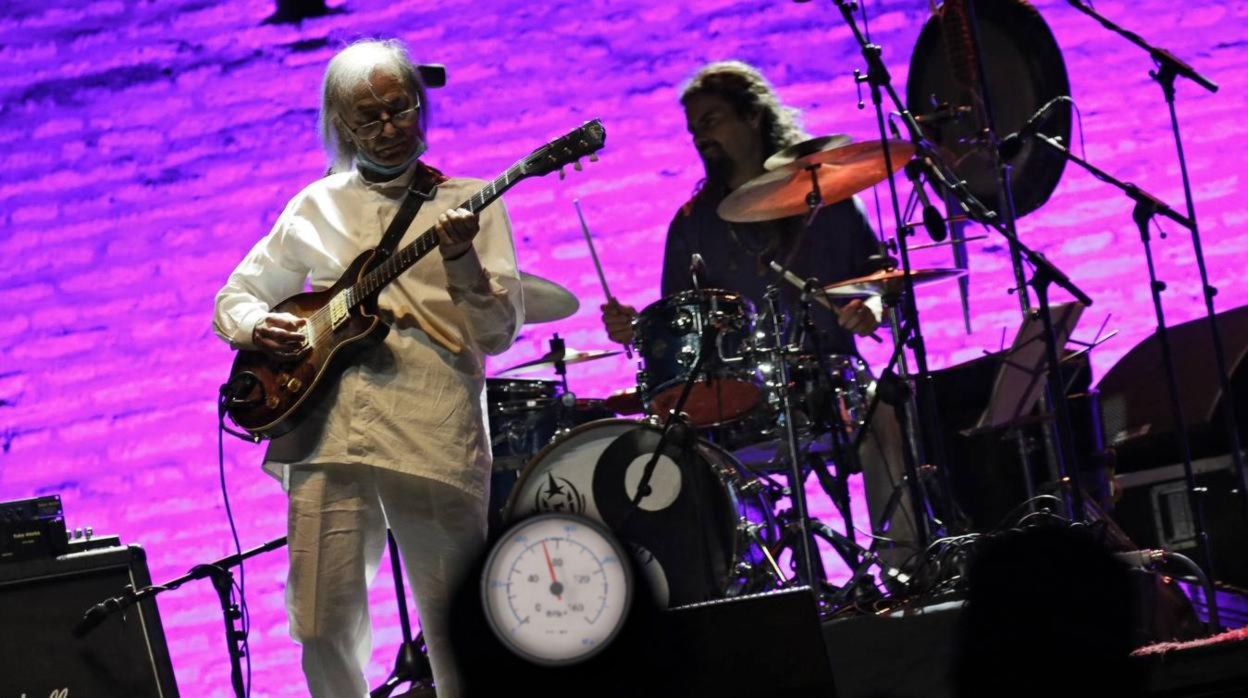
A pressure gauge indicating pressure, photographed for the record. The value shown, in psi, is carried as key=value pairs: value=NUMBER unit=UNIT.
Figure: value=70 unit=psi
